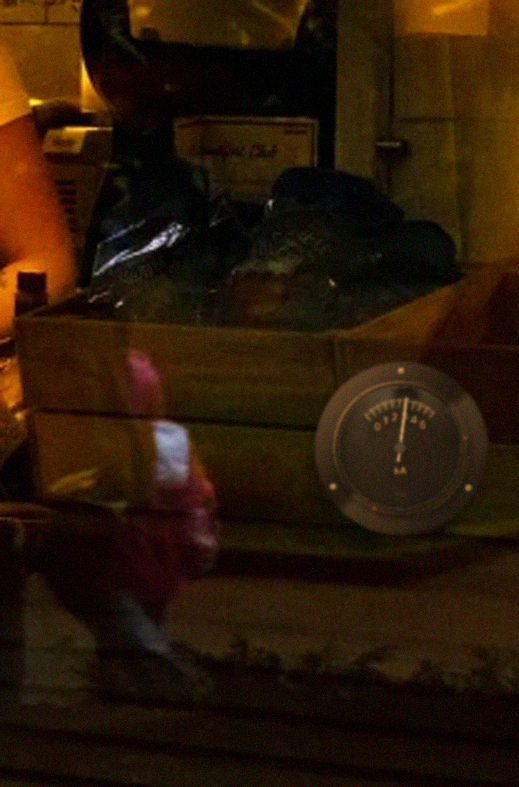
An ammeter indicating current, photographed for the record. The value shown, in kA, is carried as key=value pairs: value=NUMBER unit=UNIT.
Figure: value=3 unit=kA
